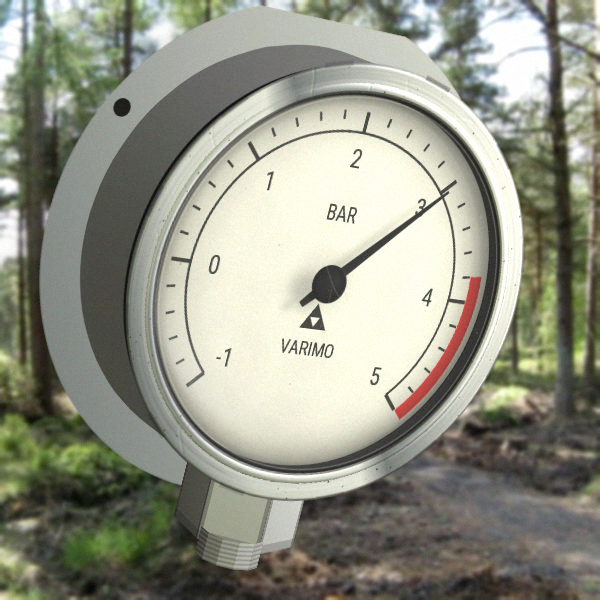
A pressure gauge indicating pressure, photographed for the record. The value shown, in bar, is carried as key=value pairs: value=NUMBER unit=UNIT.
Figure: value=3 unit=bar
